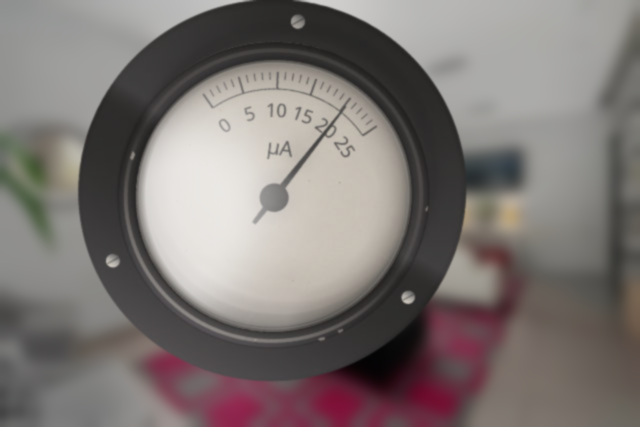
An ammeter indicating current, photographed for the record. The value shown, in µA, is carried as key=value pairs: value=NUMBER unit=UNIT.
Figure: value=20 unit=µA
